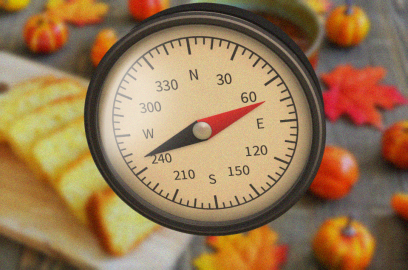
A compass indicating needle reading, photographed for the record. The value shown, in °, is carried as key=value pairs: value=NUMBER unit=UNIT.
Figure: value=70 unit=°
